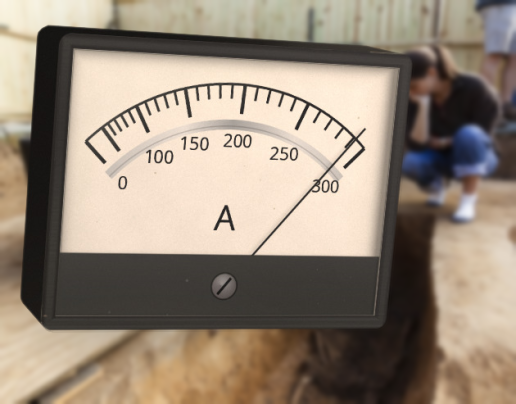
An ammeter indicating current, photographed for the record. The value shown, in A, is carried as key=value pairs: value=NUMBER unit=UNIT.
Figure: value=290 unit=A
